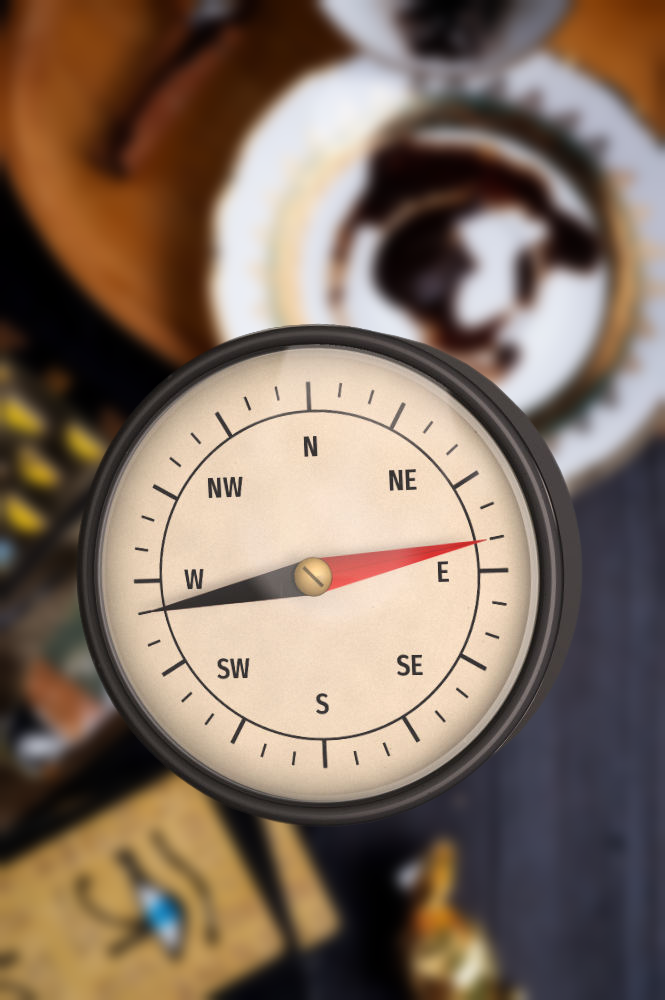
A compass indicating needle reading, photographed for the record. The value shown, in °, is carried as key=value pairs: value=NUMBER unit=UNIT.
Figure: value=80 unit=°
